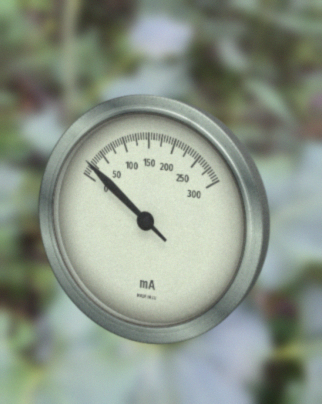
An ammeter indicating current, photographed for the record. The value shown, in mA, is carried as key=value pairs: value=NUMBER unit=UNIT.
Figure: value=25 unit=mA
